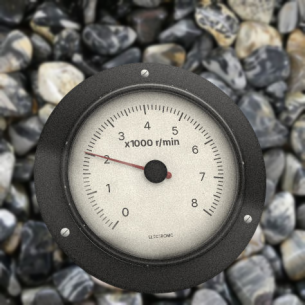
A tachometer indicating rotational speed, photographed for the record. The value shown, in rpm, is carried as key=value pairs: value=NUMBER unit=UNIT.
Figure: value=2000 unit=rpm
